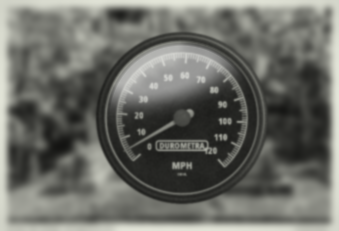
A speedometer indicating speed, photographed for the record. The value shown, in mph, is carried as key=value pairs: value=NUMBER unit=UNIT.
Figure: value=5 unit=mph
